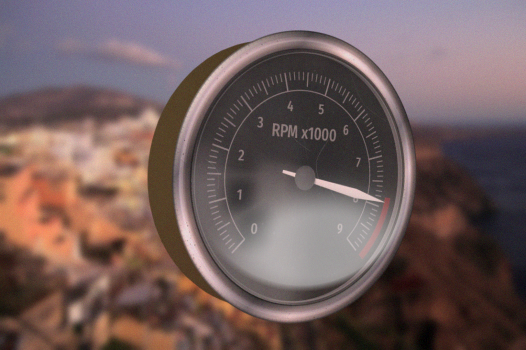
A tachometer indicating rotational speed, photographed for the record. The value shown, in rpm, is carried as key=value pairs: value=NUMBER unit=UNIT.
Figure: value=7900 unit=rpm
